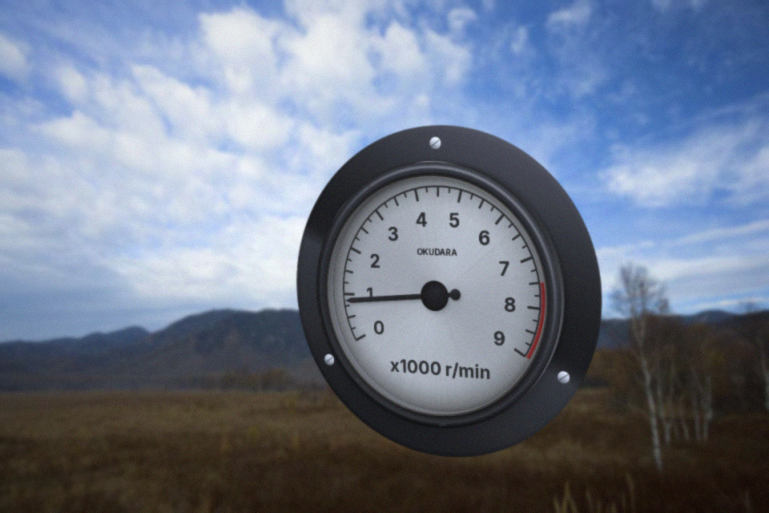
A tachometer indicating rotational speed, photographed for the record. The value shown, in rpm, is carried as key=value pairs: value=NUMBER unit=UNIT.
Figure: value=875 unit=rpm
